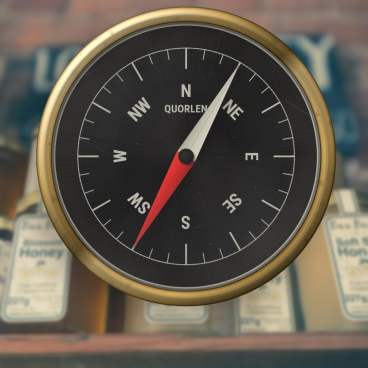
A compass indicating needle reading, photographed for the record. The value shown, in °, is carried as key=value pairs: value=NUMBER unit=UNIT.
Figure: value=210 unit=°
